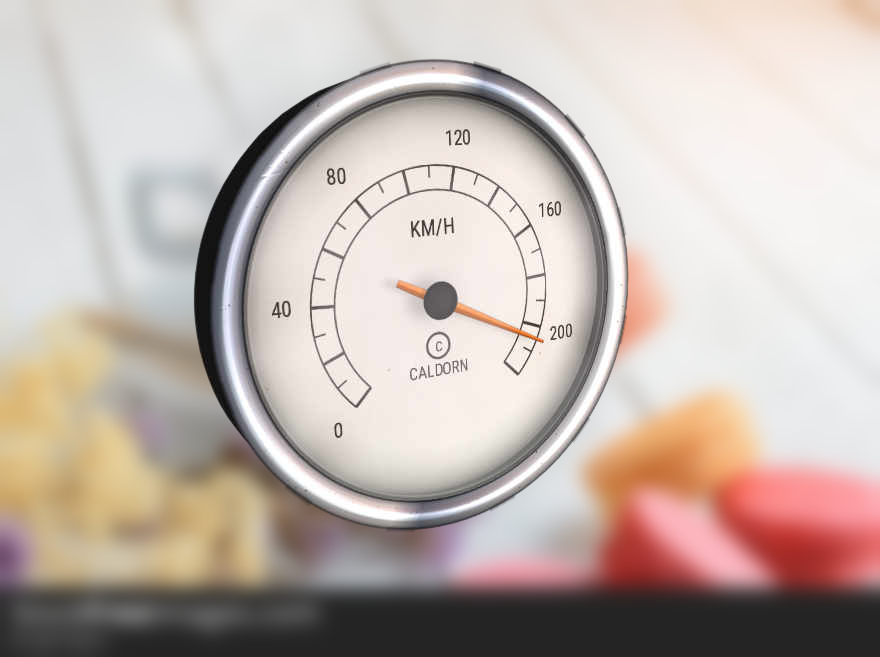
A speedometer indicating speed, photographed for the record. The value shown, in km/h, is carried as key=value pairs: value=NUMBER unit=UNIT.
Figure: value=205 unit=km/h
